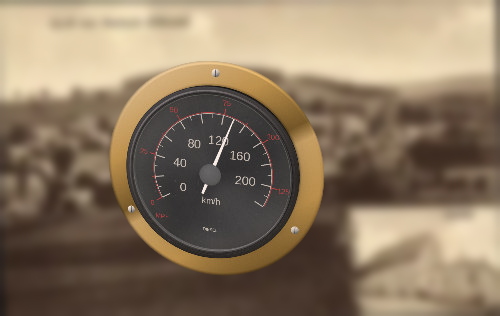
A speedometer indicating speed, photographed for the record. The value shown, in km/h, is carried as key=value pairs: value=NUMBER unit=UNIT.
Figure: value=130 unit=km/h
